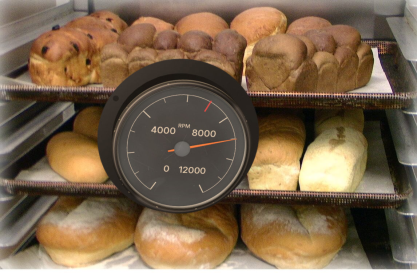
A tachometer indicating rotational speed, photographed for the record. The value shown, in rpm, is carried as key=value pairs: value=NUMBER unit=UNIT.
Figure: value=9000 unit=rpm
